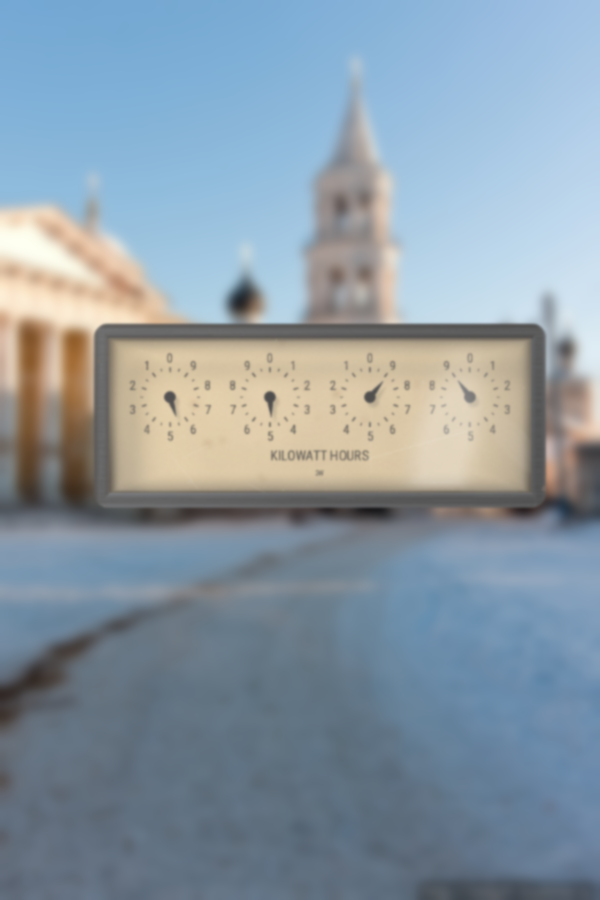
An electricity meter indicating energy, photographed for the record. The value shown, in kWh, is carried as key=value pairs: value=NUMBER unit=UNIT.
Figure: value=5489 unit=kWh
